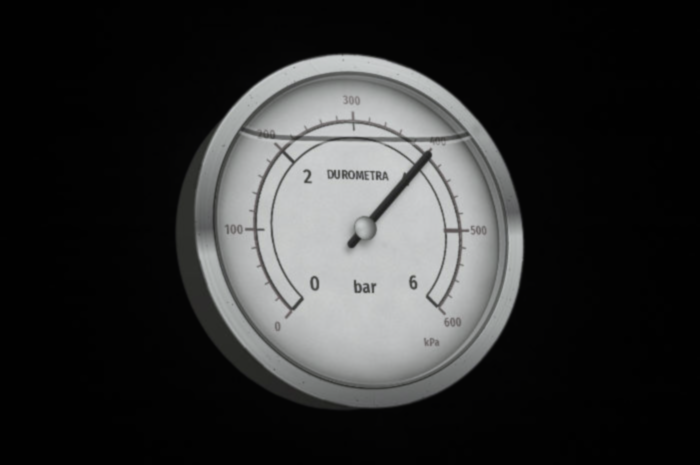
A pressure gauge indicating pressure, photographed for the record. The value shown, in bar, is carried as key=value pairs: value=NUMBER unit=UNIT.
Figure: value=4 unit=bar
